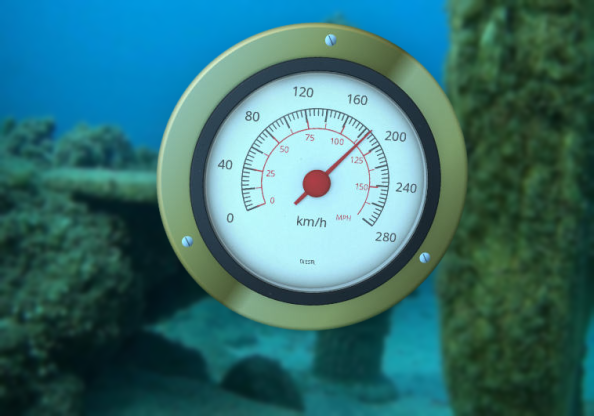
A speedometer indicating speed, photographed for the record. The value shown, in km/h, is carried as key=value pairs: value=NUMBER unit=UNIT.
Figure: value=184 unit=km/h
